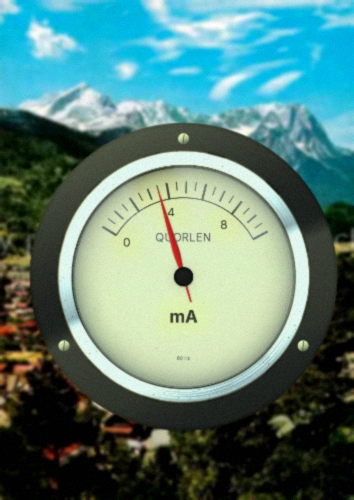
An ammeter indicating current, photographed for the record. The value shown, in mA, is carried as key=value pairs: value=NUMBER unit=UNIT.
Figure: value=3.5 unit=mA
